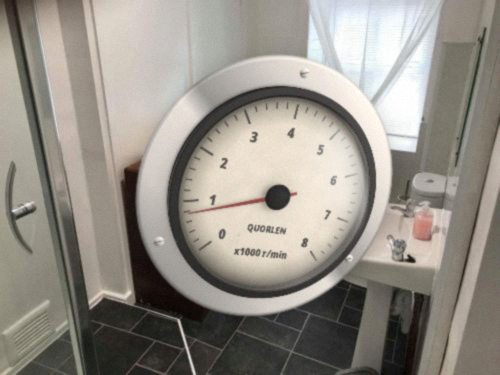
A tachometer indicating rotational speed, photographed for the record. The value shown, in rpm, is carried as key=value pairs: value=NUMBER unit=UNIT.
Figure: value=800 unit=rpm
